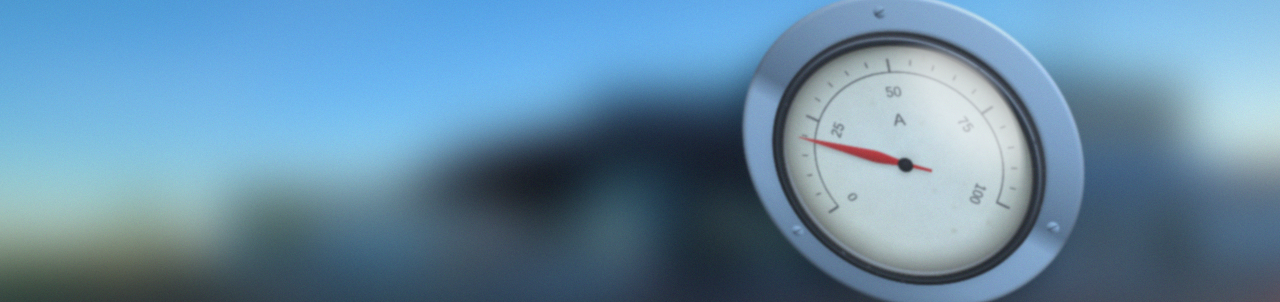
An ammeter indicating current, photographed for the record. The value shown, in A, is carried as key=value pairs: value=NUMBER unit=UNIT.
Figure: value=20 unit=A
